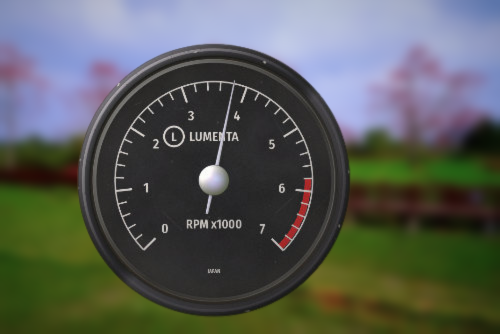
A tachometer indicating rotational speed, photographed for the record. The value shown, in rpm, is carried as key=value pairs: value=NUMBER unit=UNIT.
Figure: value=3800 unit=rpm
